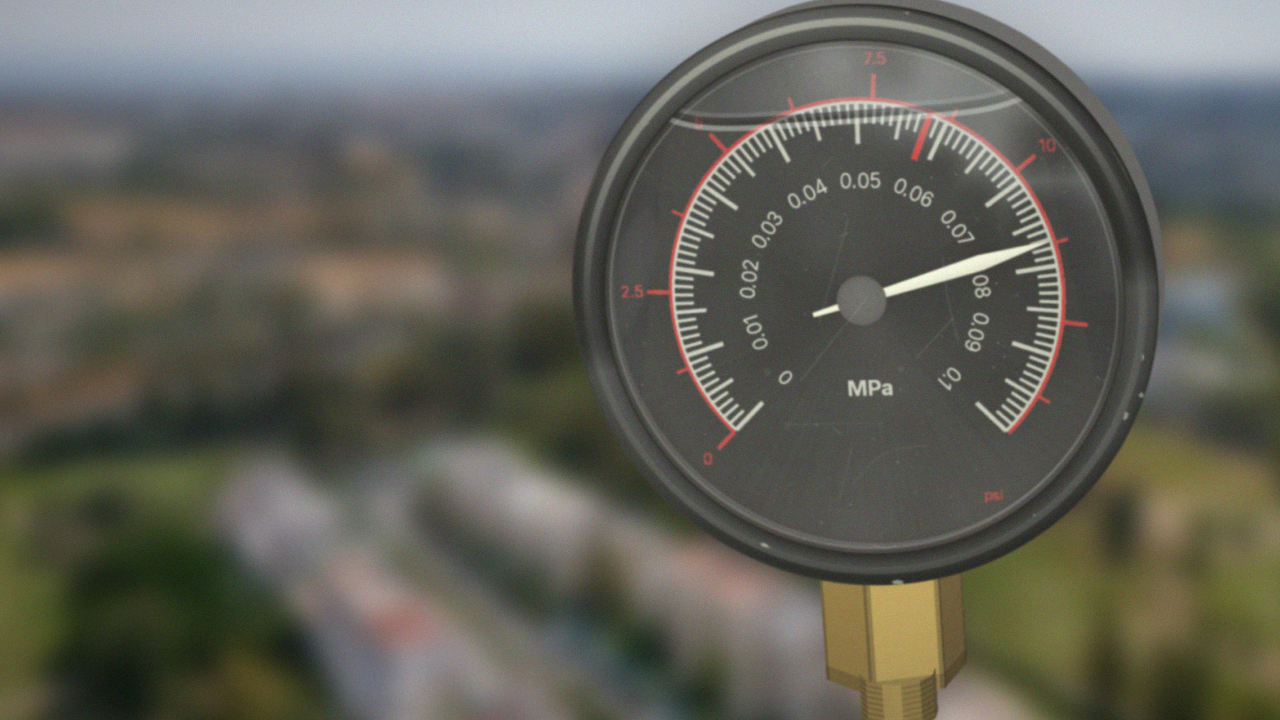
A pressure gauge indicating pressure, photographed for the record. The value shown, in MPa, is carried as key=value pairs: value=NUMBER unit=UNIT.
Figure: value=0.077 unit=MPa
